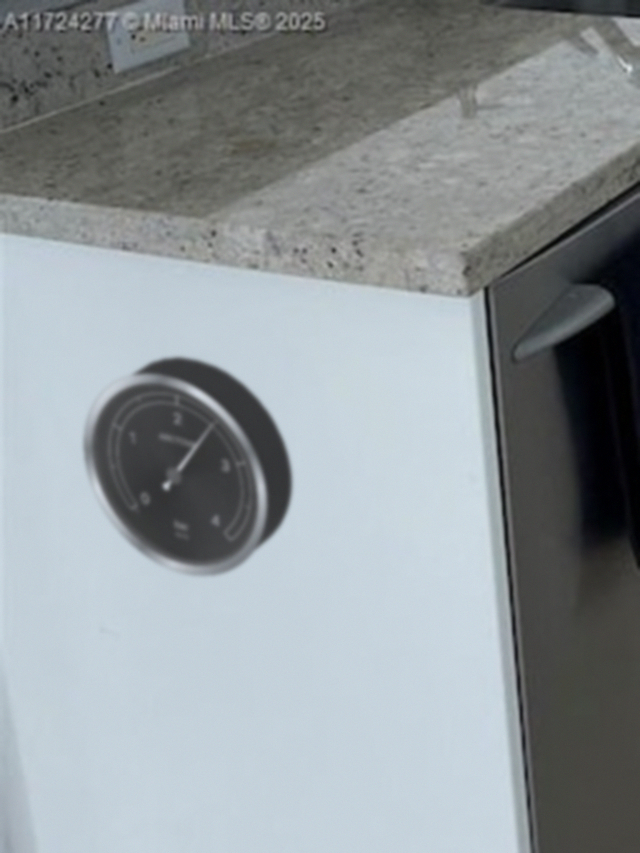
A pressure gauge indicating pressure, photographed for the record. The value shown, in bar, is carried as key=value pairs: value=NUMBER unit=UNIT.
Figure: value=2.5 unit=bar
